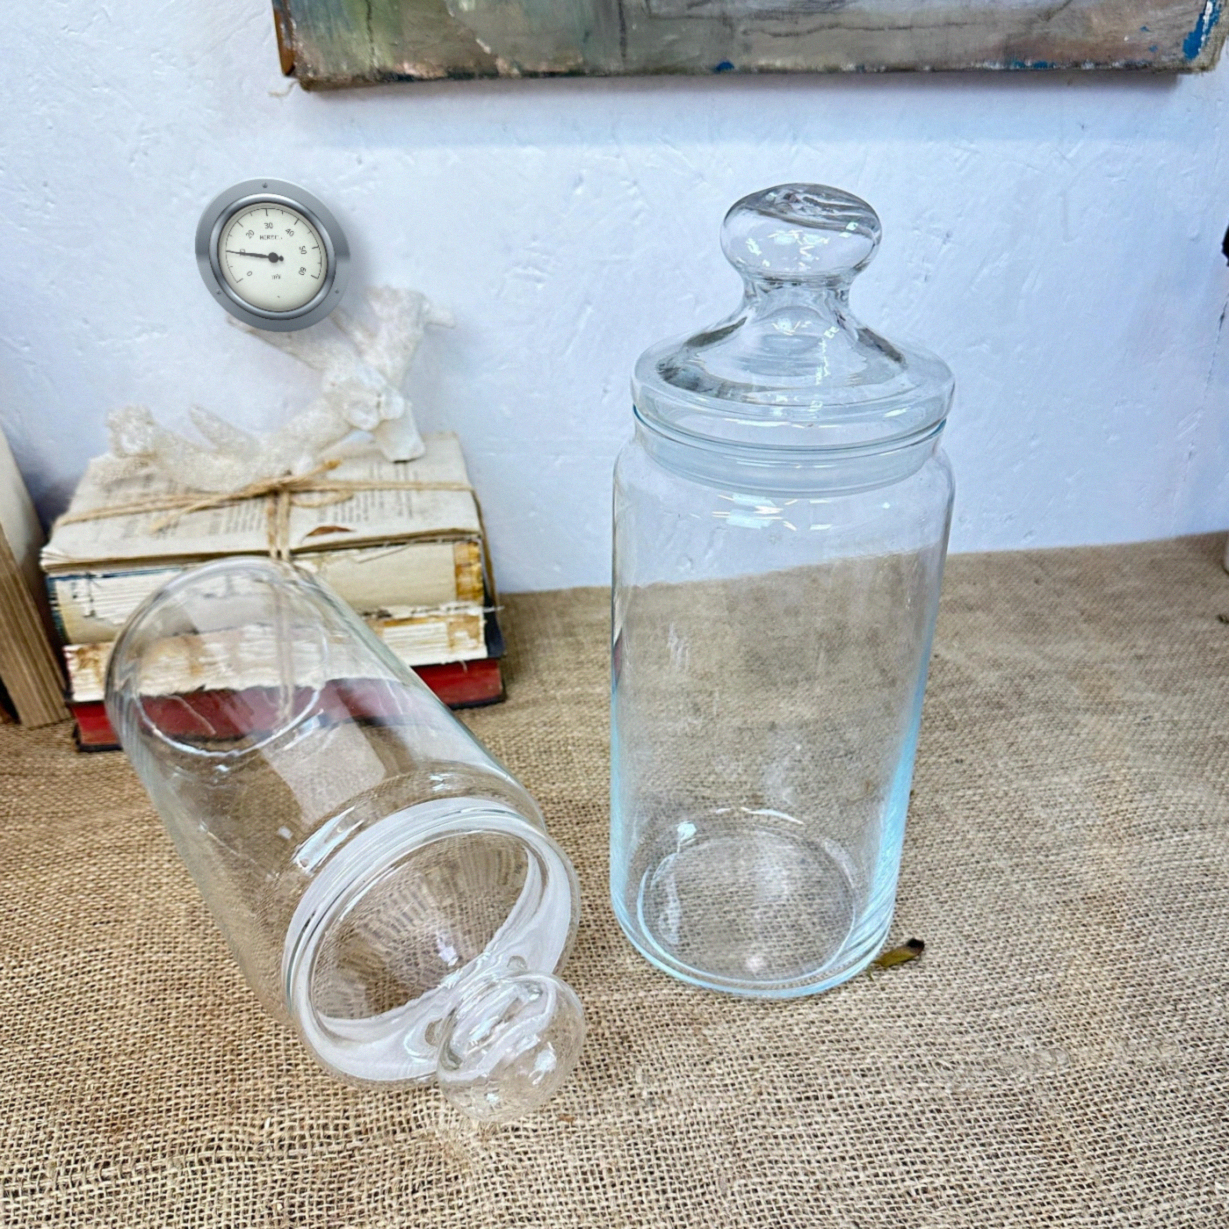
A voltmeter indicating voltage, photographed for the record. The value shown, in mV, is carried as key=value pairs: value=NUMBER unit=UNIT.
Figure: value=10 unit=mV
